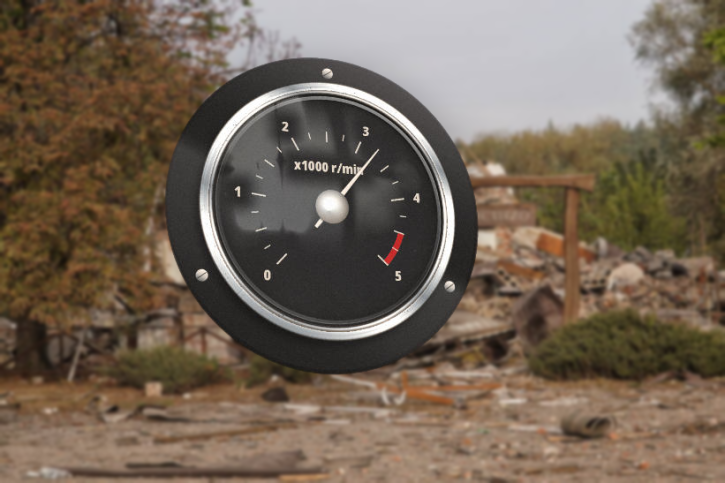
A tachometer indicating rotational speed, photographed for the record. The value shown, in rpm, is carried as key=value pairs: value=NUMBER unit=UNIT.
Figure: value=3250 unit=rpm
